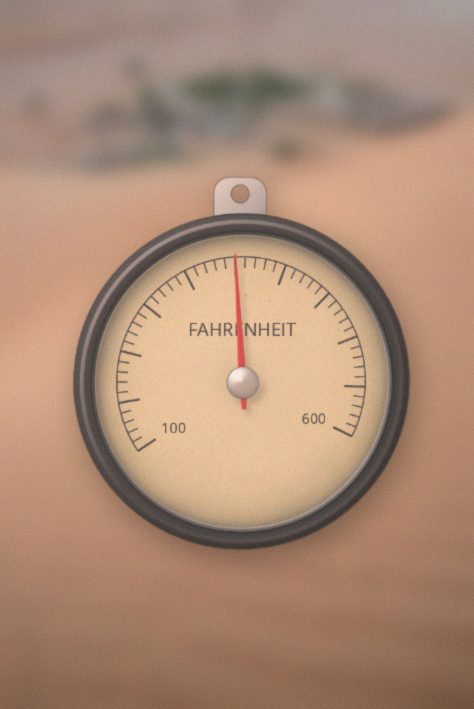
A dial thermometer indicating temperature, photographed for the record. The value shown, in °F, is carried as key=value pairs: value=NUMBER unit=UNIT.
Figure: value=350 unit=°F
